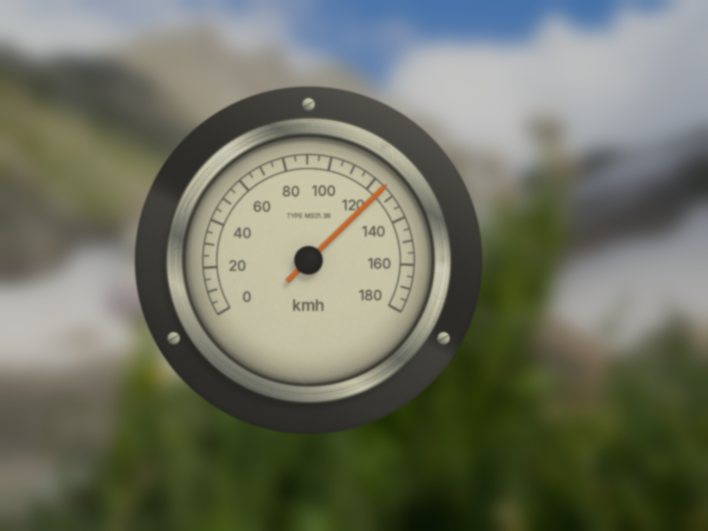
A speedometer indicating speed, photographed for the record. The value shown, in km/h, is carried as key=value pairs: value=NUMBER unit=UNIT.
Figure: value=125 unit=km/h
